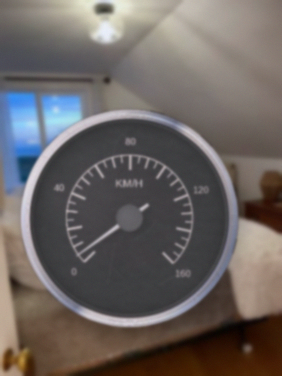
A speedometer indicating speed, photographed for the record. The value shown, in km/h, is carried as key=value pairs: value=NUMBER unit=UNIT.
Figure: value=5 unit=km/h
